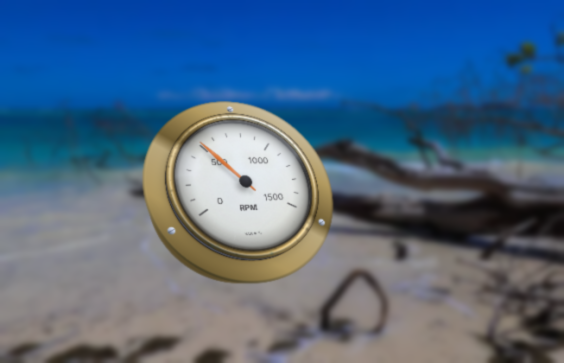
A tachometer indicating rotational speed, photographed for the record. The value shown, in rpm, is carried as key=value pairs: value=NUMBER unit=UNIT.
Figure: value=500 unit=rpm
